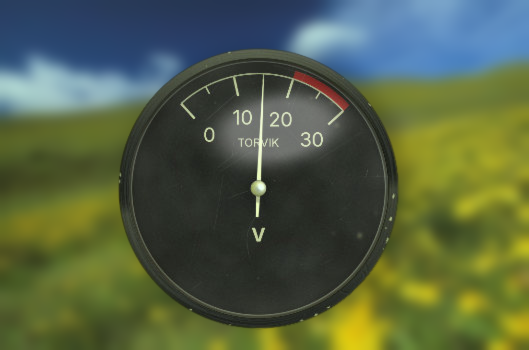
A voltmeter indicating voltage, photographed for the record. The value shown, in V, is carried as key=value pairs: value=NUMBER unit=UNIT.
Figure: value=15 unit=V
